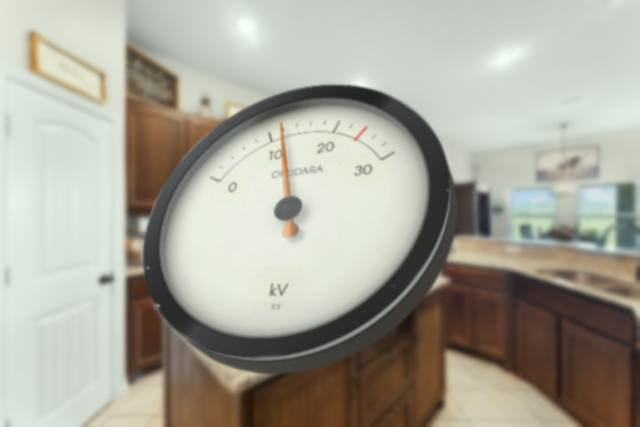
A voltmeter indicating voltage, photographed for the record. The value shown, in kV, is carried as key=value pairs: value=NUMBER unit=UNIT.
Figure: value=12 unit=kV
